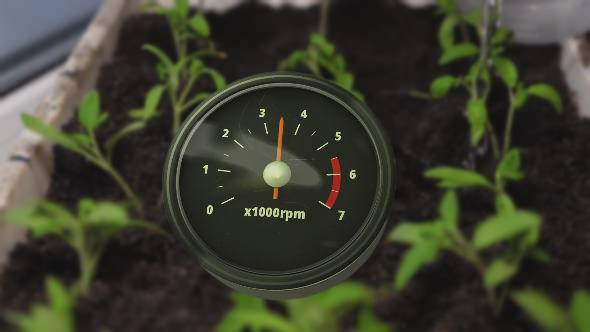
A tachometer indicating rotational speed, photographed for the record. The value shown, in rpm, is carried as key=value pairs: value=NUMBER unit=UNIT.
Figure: value=3500 unit=rpm
